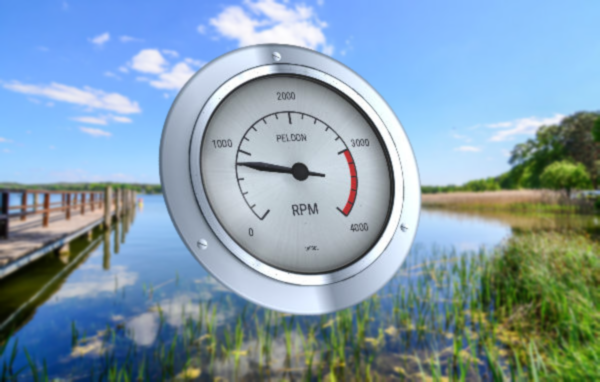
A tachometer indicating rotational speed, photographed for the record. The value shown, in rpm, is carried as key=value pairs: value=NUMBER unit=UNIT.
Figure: value=800 unit=rpm
